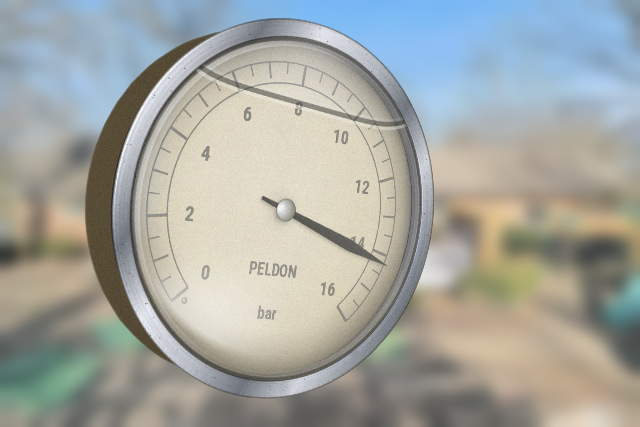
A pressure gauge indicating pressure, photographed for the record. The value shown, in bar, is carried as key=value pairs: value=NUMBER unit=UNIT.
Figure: value=14.25 unit=bar
